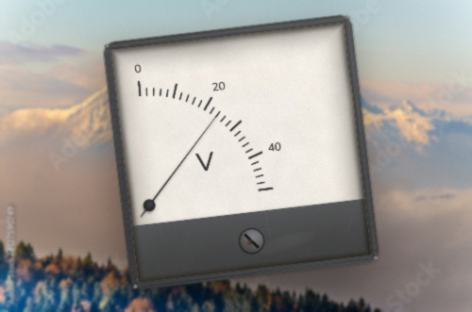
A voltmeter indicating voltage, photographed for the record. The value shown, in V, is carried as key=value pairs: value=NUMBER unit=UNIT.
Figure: value=24 unit=V
